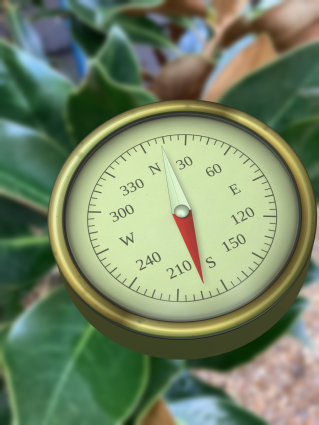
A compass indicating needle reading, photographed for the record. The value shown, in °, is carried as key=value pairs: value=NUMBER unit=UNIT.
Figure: value=192.5 unit=°
